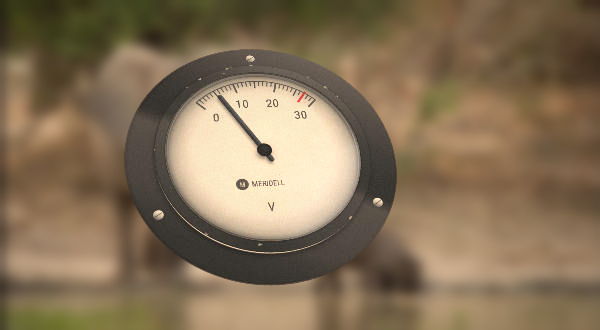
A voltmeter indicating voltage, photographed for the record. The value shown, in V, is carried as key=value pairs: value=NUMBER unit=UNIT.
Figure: value=5 unit=V
